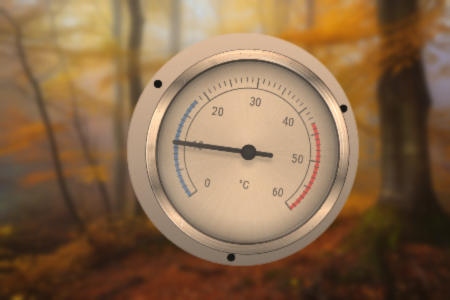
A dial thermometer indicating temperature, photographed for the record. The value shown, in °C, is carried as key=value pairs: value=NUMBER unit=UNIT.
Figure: value=10 unit=°C
